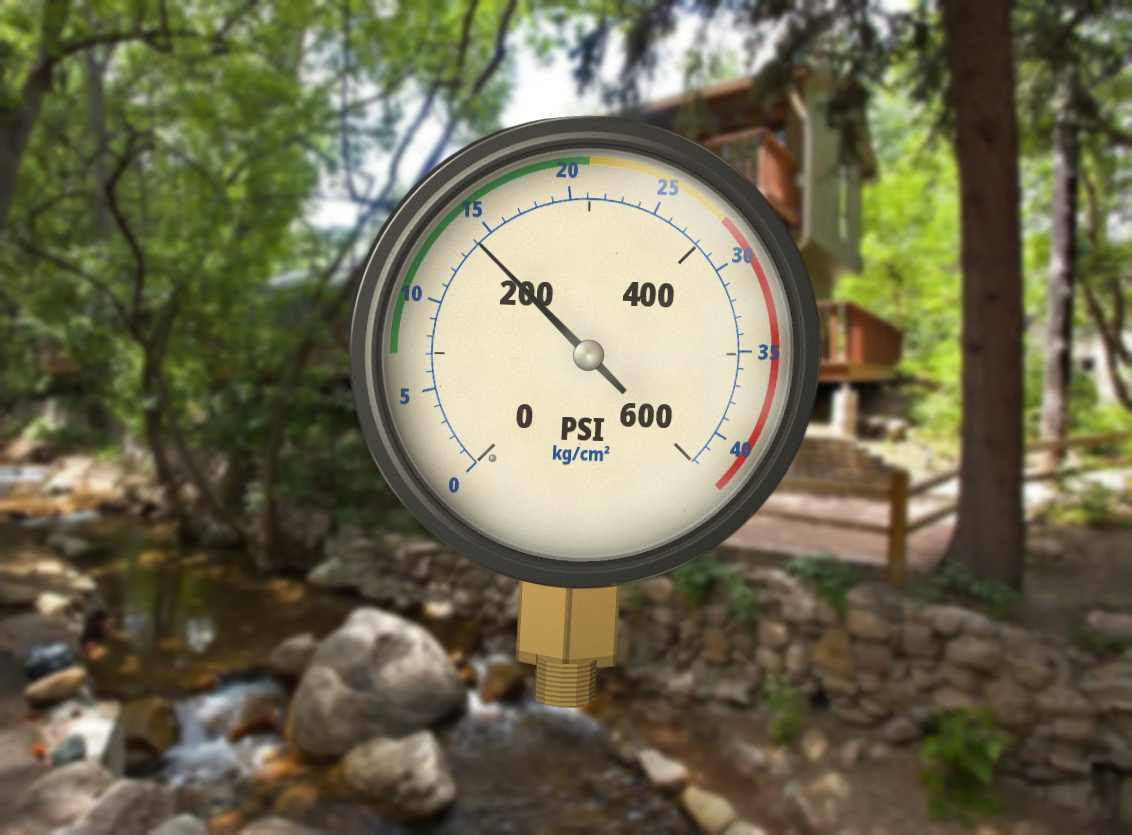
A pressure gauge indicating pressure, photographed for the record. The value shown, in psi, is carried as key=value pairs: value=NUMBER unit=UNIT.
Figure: value=200 unit=psi
